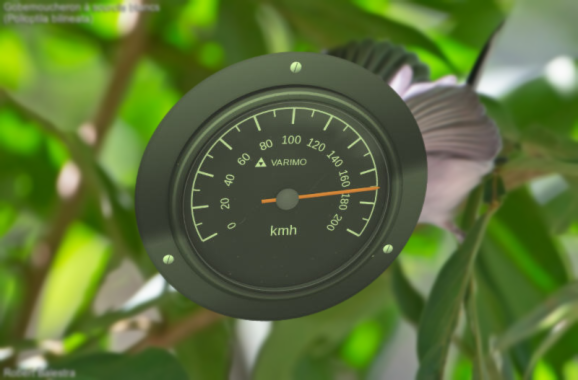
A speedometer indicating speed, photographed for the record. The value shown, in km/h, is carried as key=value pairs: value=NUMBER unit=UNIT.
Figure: value=170 unit=km/h
